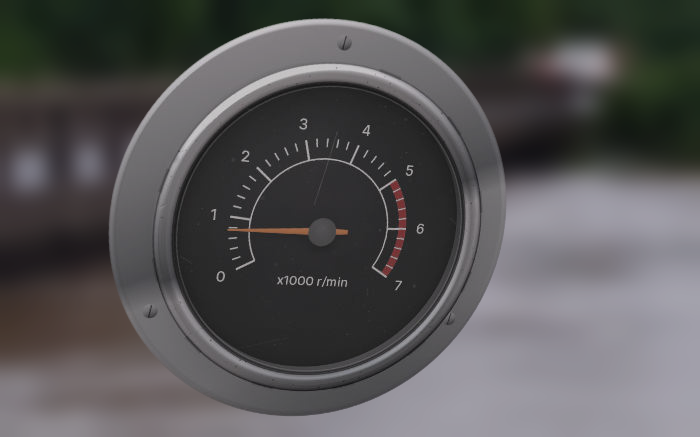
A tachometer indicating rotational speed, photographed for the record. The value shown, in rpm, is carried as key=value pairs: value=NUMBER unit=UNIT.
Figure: value=800 unit=rpm
